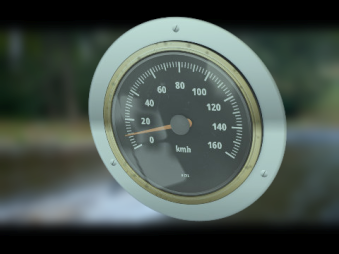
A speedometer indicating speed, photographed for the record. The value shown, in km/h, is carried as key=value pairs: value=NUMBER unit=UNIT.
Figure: value=10 unit=km/h
